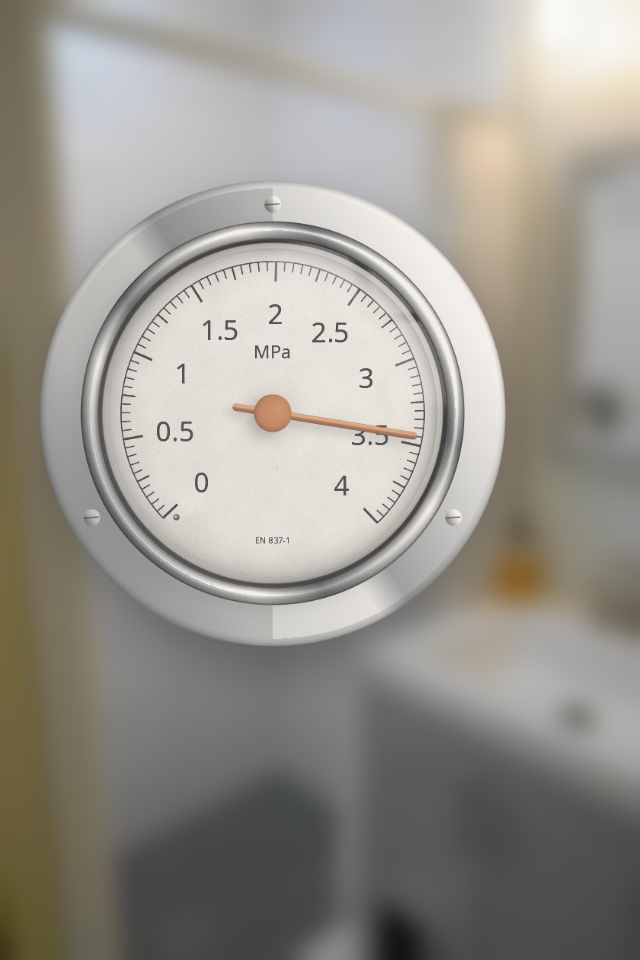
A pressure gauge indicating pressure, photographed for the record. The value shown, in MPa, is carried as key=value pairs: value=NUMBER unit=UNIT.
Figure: value=3.45 unit=MPa
